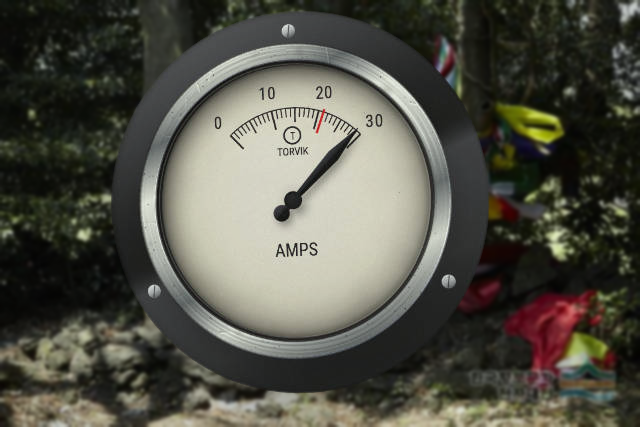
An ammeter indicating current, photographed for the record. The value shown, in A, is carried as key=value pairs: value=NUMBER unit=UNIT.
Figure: value=29 unit=A
